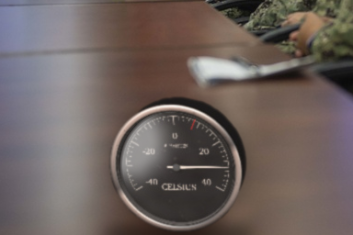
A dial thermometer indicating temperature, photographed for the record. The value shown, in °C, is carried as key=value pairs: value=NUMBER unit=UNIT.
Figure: value=30 unit=°C
